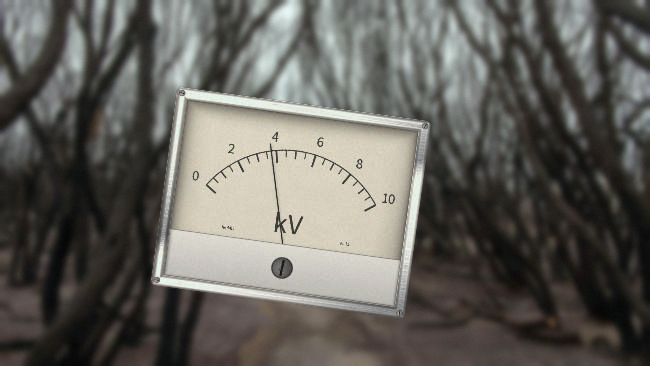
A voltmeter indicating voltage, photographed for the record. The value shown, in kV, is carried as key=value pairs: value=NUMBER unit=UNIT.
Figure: value=3.75 unit=kV
